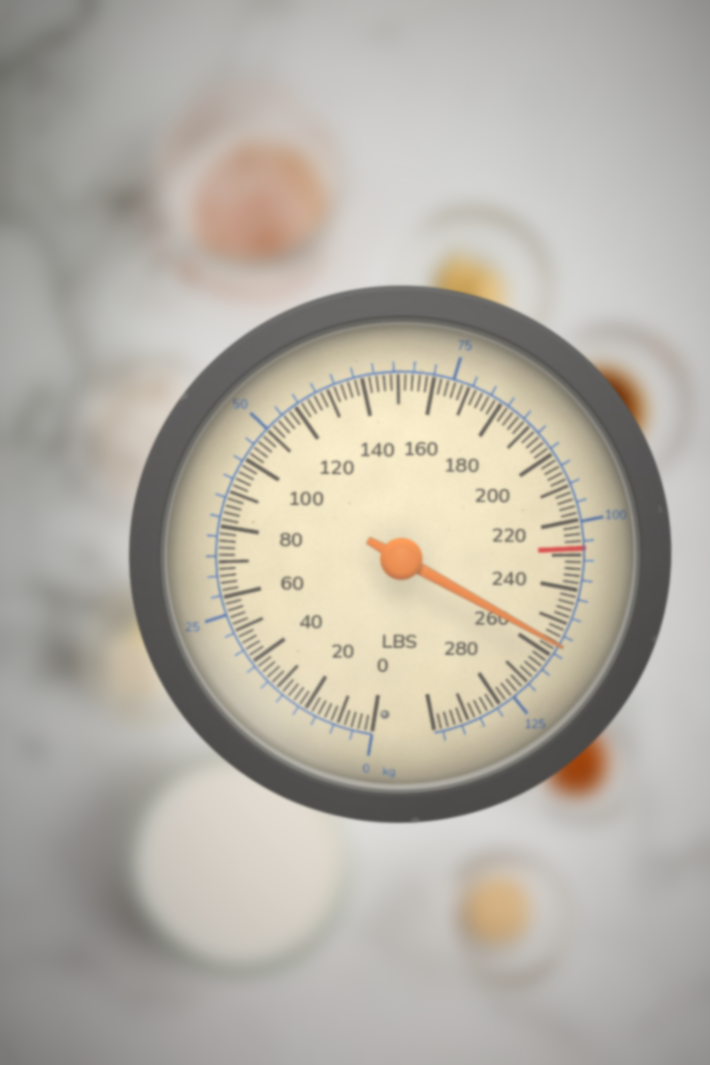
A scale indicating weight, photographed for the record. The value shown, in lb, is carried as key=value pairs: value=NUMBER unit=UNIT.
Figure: value=256 unit=lb
